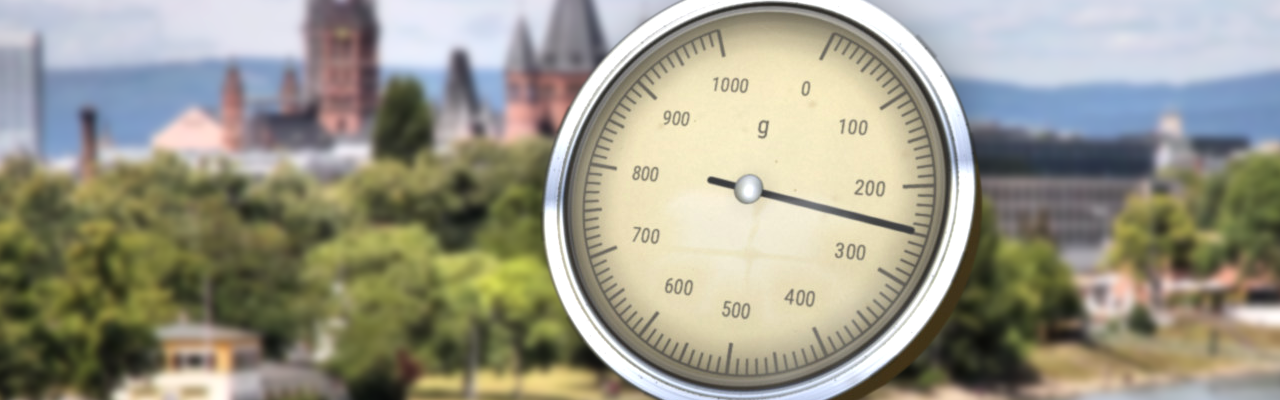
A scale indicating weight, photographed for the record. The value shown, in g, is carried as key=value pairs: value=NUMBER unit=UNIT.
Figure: value=250 unit=g
